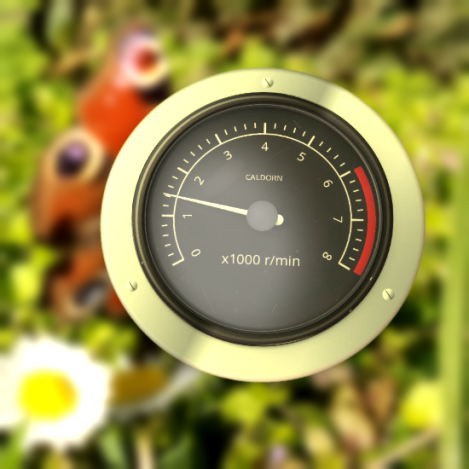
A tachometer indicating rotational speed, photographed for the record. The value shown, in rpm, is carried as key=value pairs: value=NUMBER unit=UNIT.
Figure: value=1400 unit=rpm
